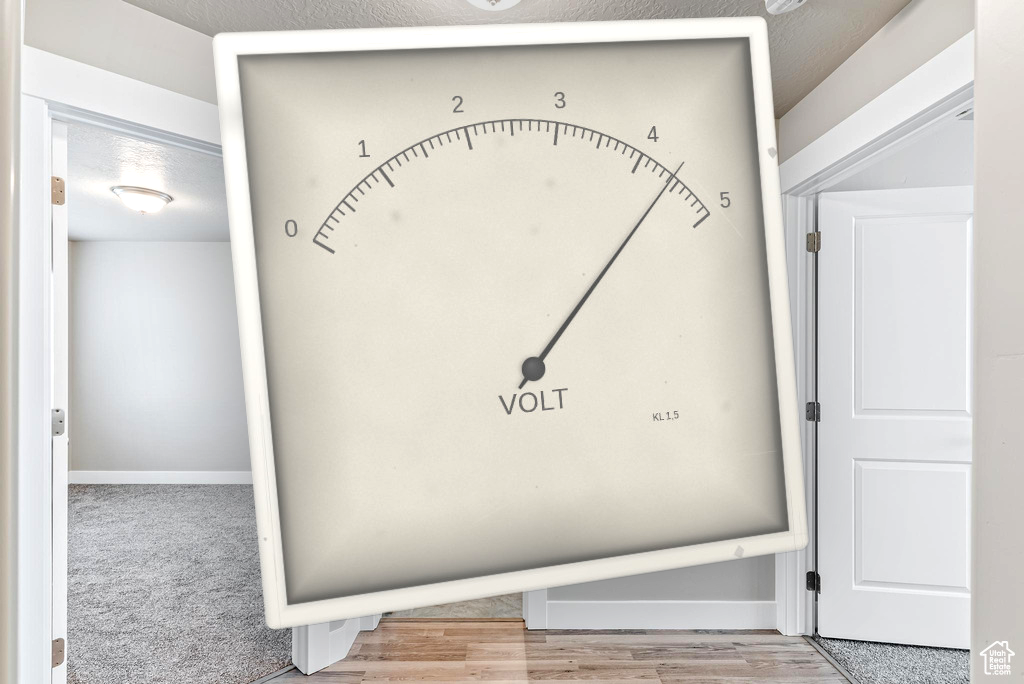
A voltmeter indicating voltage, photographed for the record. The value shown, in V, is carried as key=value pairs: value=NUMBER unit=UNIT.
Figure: value=4.4 unit=V
